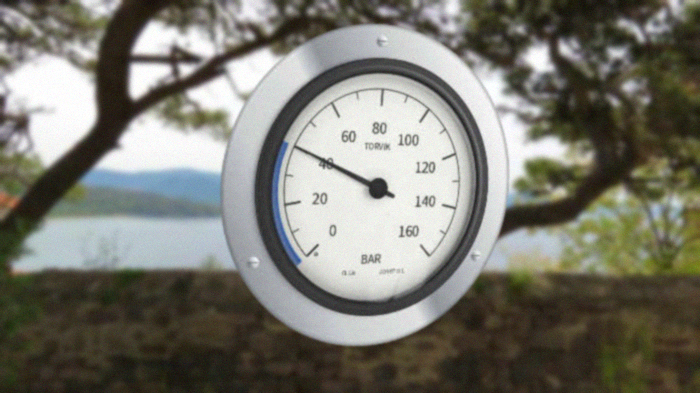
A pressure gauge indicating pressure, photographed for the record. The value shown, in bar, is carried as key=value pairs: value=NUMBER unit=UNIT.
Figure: value=40 unit=bar
